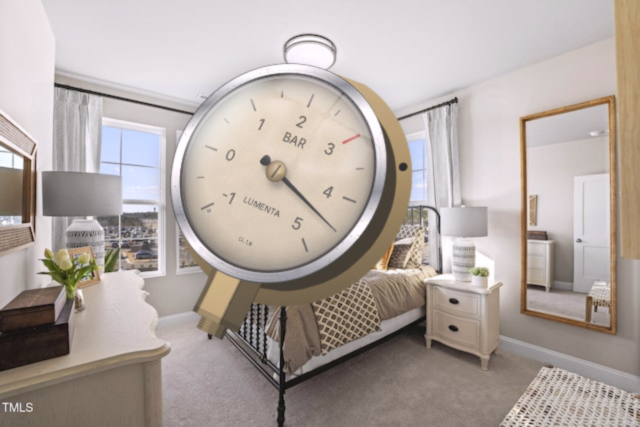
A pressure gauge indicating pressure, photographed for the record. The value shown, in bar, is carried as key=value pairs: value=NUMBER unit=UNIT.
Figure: value=4.5 unit=bar
